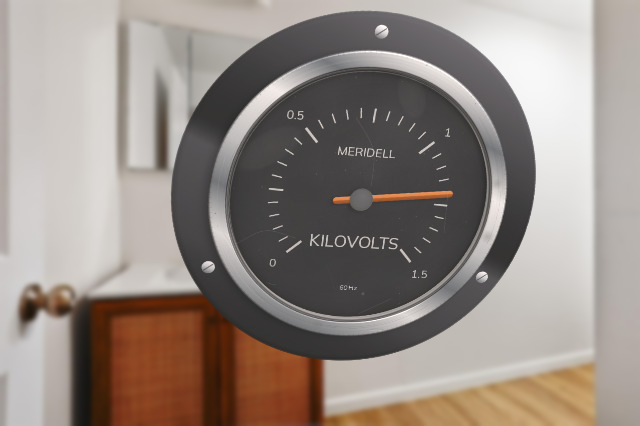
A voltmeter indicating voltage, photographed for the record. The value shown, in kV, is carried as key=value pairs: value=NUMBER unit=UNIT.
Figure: value=1.2 unit=kV
